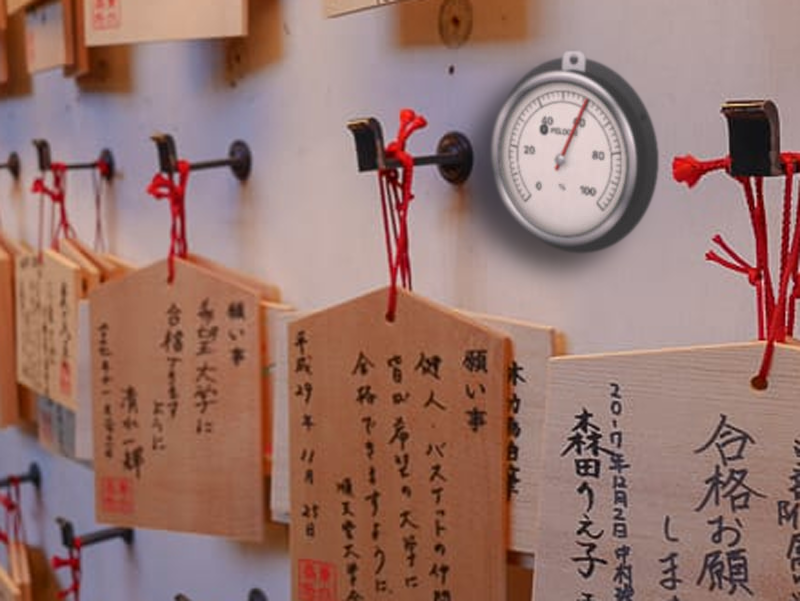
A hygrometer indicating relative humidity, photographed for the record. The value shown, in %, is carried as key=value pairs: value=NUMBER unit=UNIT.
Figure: value=60 unit=%
